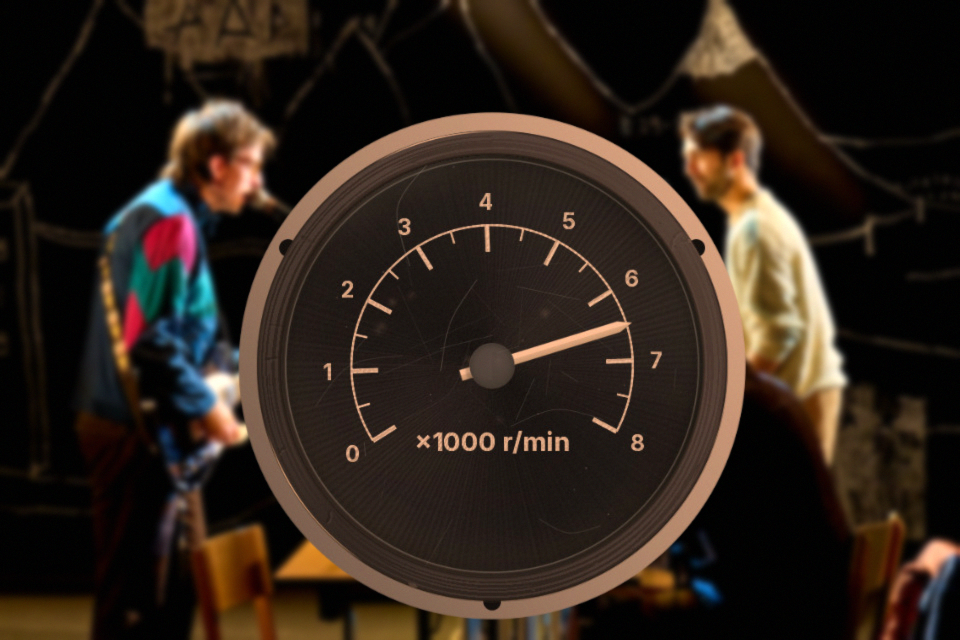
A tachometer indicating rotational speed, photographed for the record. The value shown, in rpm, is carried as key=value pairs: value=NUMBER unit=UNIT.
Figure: value=6500 unit=rpm
